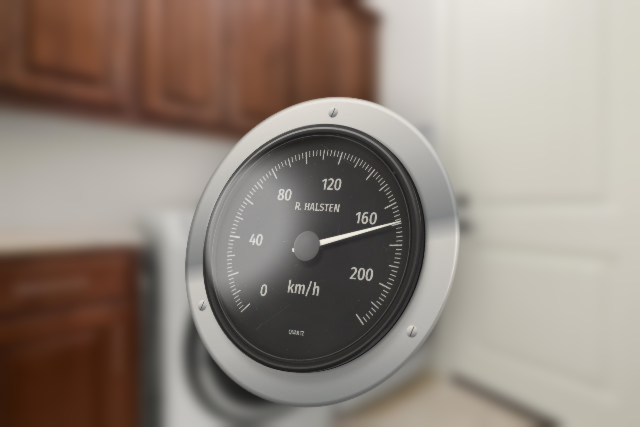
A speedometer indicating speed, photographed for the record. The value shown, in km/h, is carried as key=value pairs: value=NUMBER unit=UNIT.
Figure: value=170 unit=km/h
